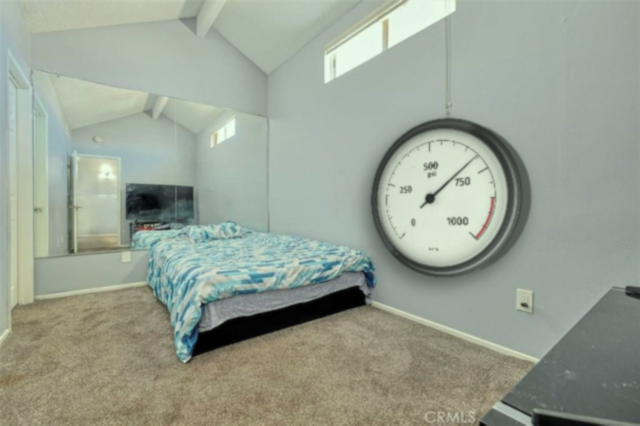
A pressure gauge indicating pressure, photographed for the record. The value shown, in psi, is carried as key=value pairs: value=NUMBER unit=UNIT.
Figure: value=700 unit=psi
